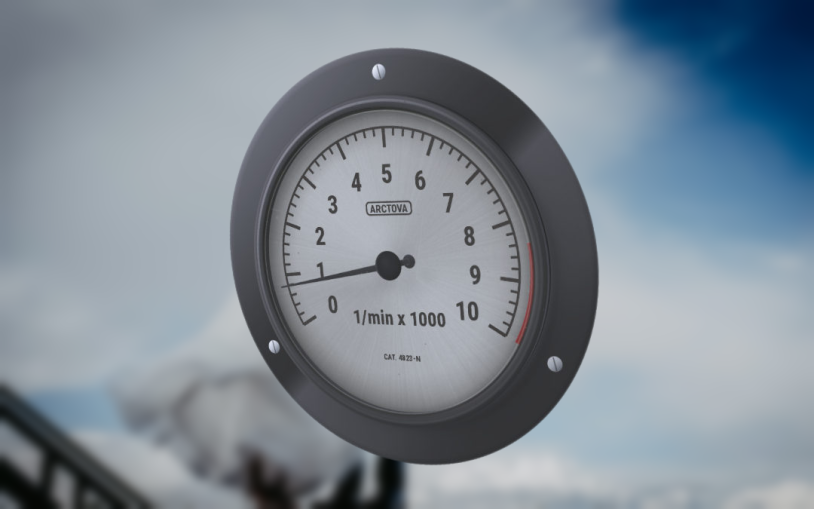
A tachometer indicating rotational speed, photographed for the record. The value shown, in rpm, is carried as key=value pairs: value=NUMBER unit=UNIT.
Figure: value=800 unit=rpm
